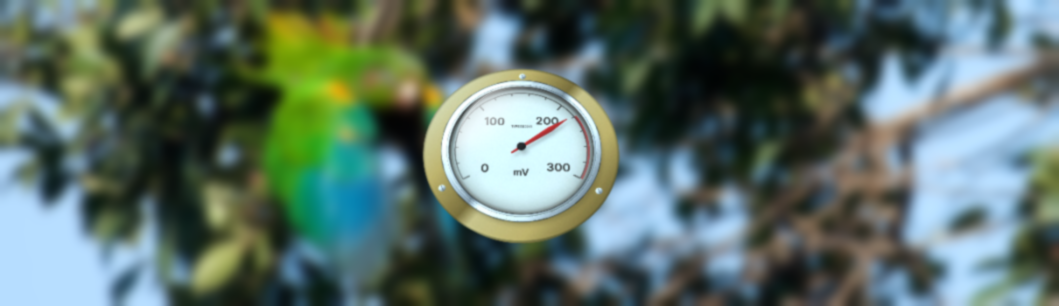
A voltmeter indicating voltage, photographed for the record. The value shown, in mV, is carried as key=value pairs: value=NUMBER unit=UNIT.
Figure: value=220 unit=mV
